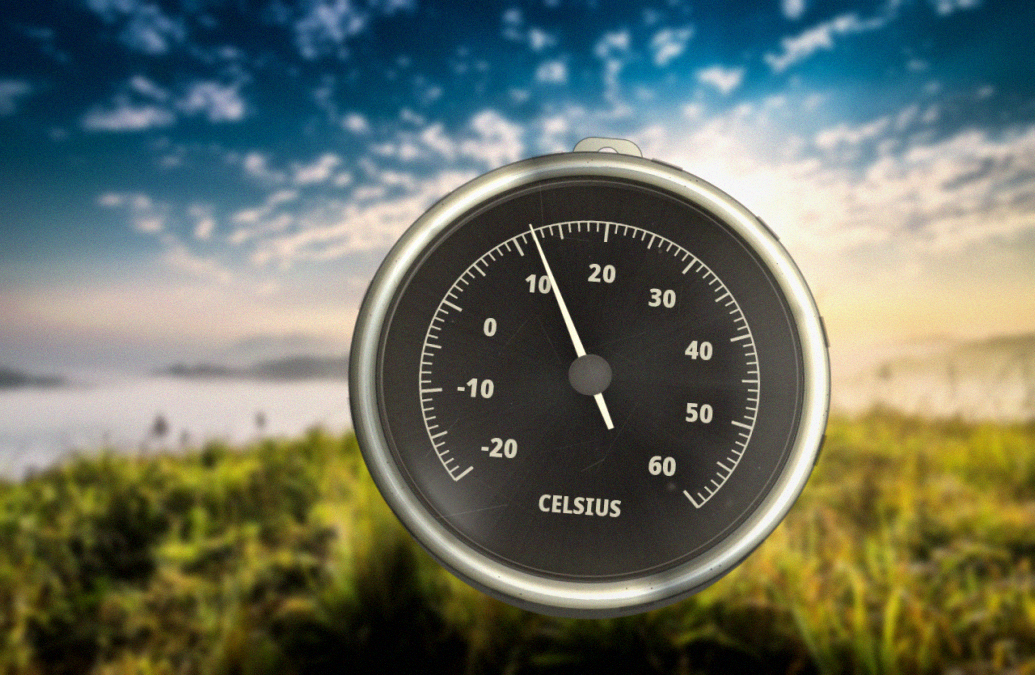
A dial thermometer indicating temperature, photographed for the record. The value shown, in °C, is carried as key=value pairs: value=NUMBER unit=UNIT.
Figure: value=12 unit=°C
